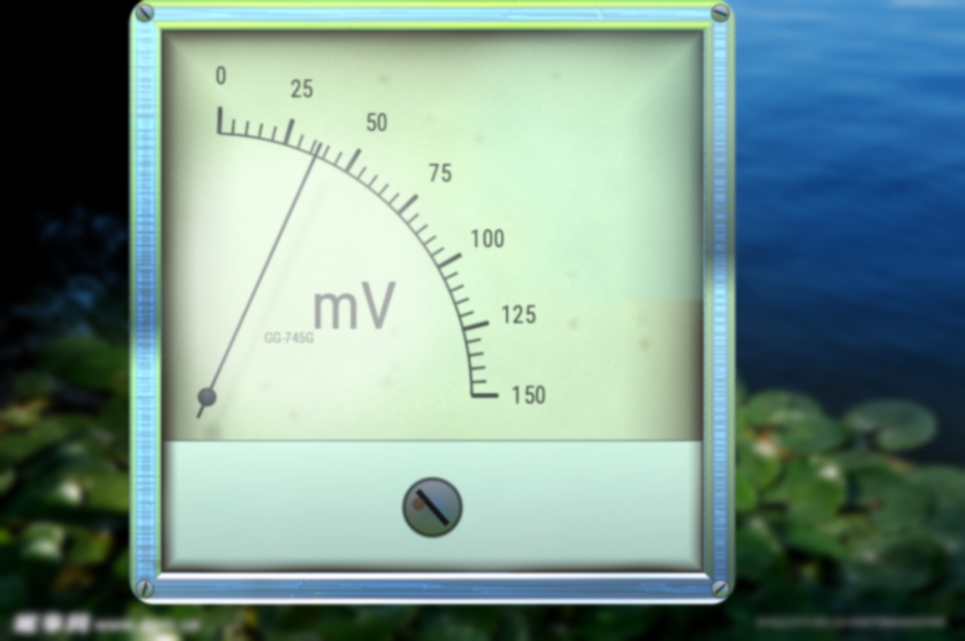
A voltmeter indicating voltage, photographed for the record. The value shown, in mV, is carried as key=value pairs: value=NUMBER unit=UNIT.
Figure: value=37.5 unit=mV
